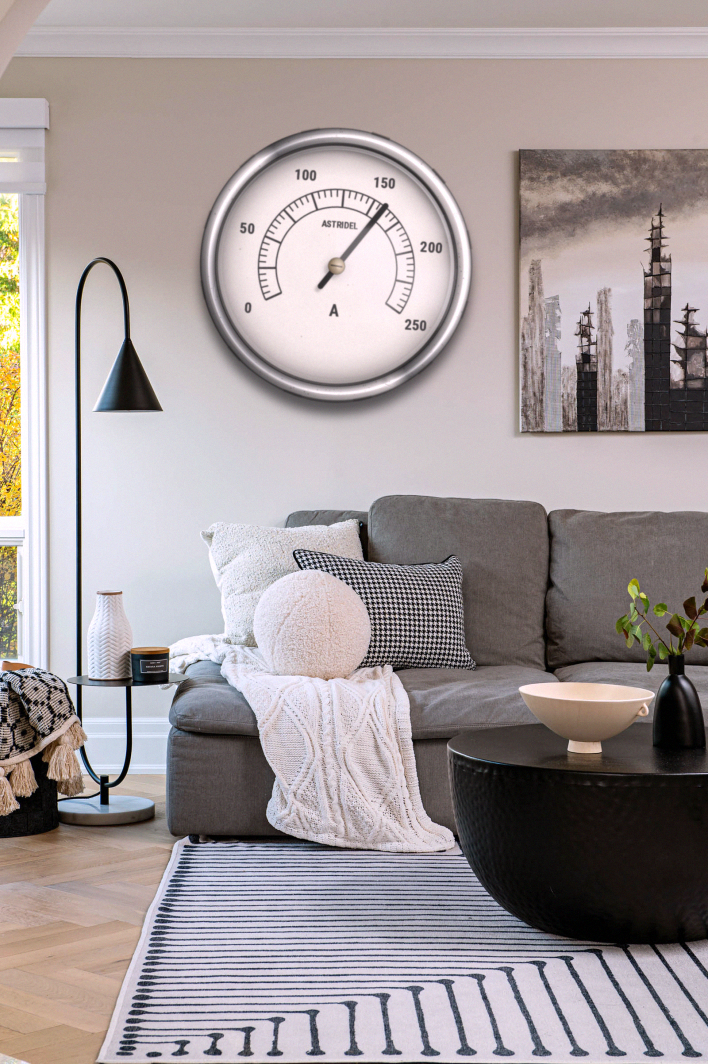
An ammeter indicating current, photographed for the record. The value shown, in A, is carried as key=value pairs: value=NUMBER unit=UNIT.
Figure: value=160 unit=A
